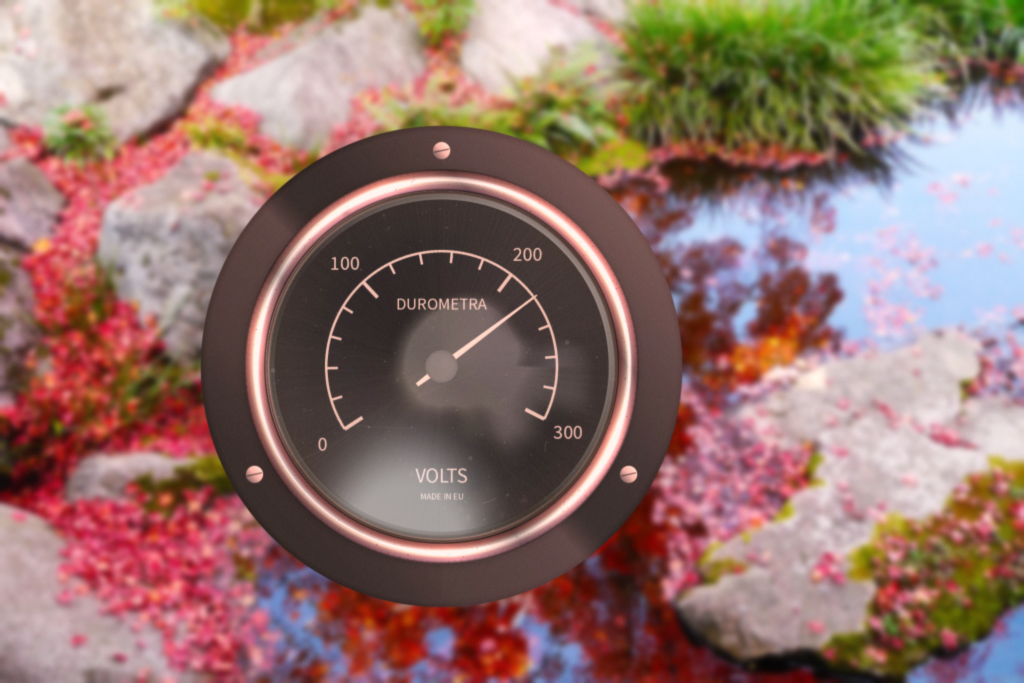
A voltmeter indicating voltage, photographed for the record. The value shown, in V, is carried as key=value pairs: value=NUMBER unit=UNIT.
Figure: value=220 unit=V
